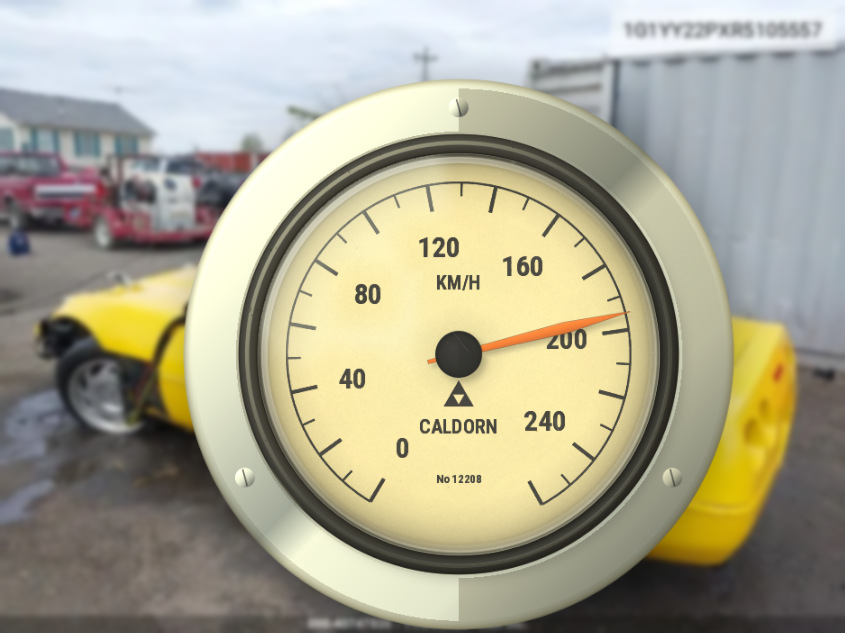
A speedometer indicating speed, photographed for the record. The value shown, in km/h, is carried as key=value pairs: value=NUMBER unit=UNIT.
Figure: value=195 unit=km/h
